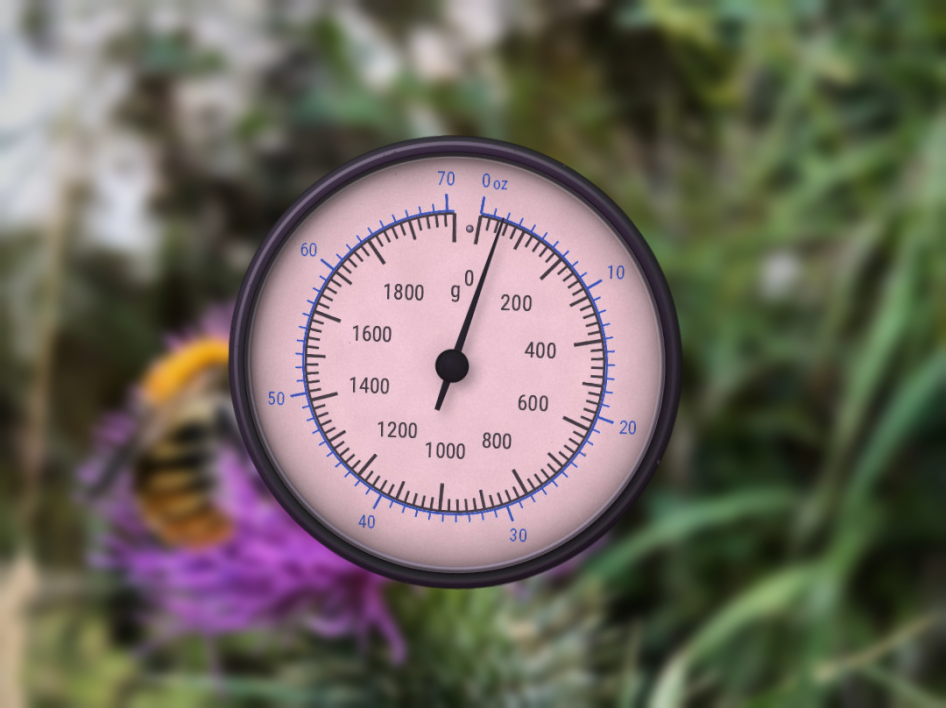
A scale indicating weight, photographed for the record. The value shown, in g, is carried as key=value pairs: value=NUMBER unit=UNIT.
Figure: value=50 unit=g
